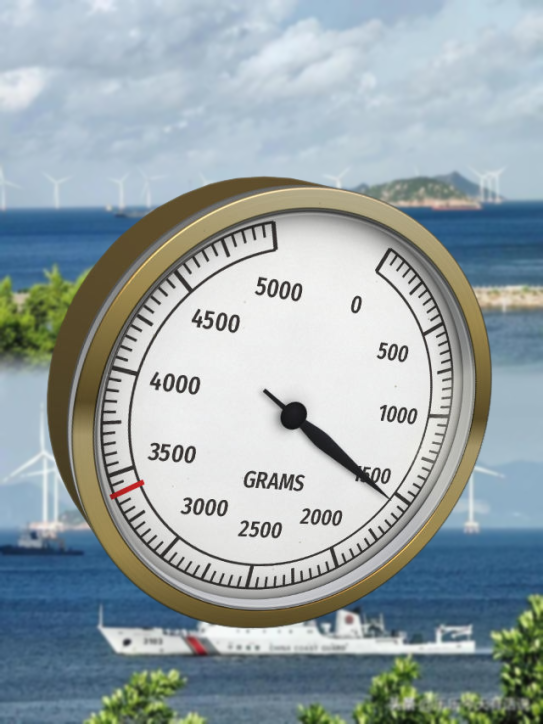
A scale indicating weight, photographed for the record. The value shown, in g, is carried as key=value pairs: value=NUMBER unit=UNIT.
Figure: value=1550 unit=g
